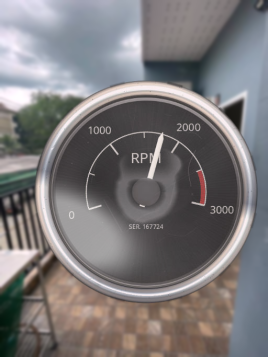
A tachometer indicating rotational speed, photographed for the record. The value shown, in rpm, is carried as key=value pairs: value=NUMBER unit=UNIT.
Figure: value=1750 unit=rpm
